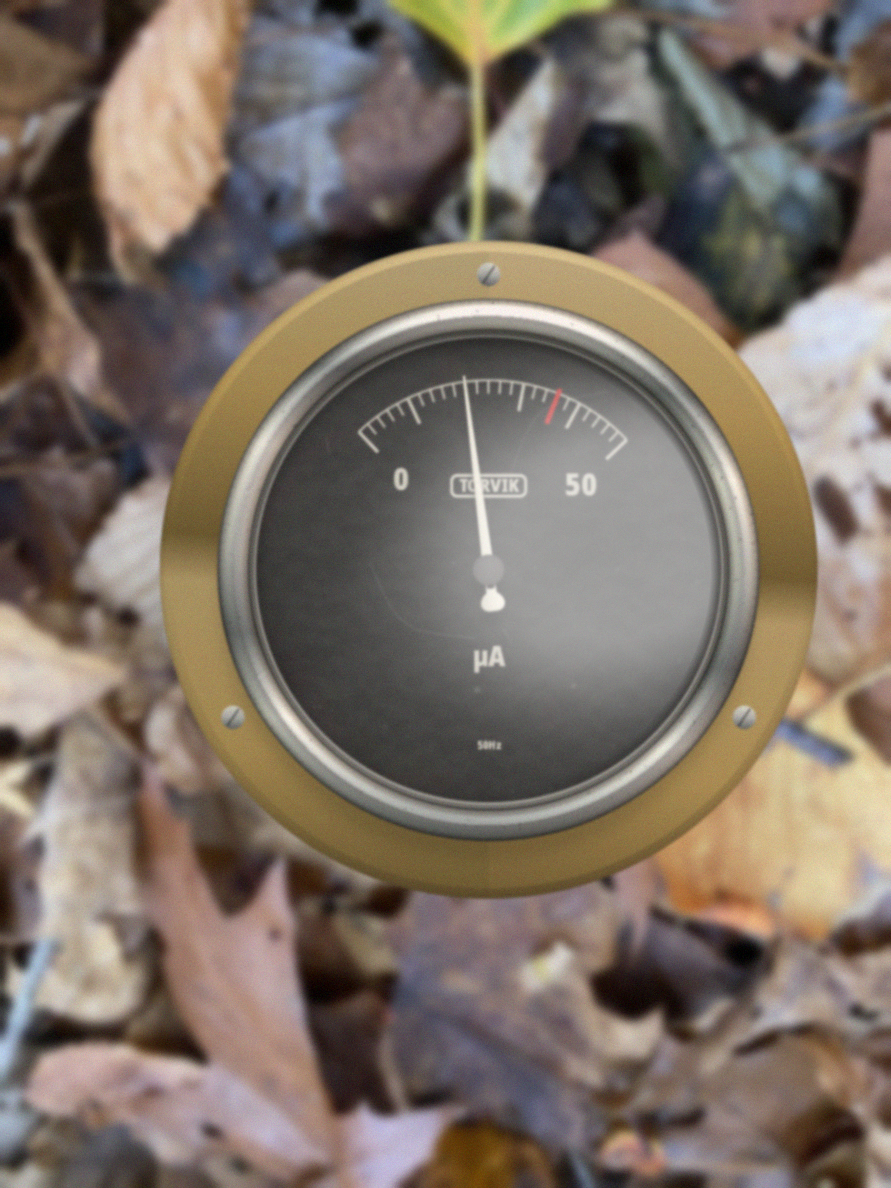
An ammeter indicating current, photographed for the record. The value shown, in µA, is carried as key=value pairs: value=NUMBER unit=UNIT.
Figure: value=20 unit=µA
